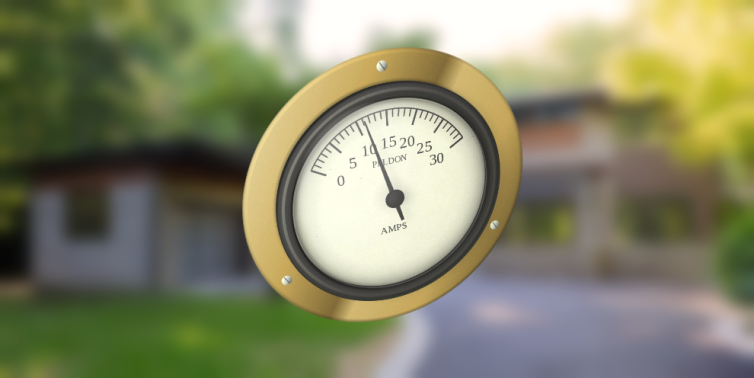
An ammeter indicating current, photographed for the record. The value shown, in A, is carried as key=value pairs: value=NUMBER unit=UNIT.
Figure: value=11 unit=A
